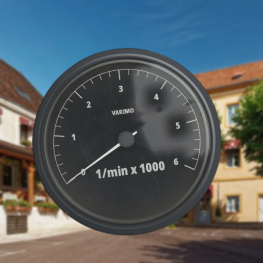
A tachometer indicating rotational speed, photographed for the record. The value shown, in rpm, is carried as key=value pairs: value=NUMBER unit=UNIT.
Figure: value=0 unit=rpm
